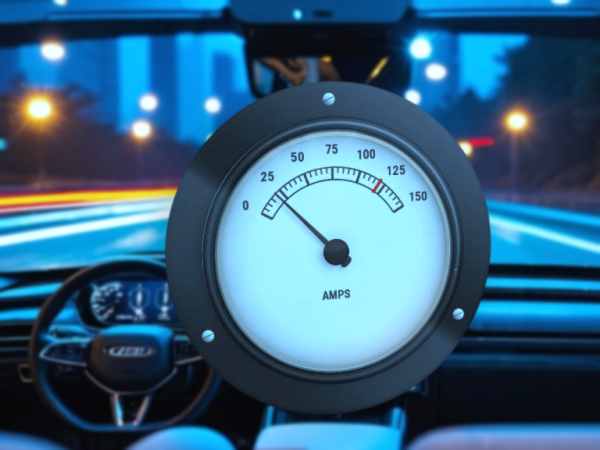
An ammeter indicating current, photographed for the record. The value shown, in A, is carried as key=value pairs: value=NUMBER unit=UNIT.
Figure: value=20 unit=A
